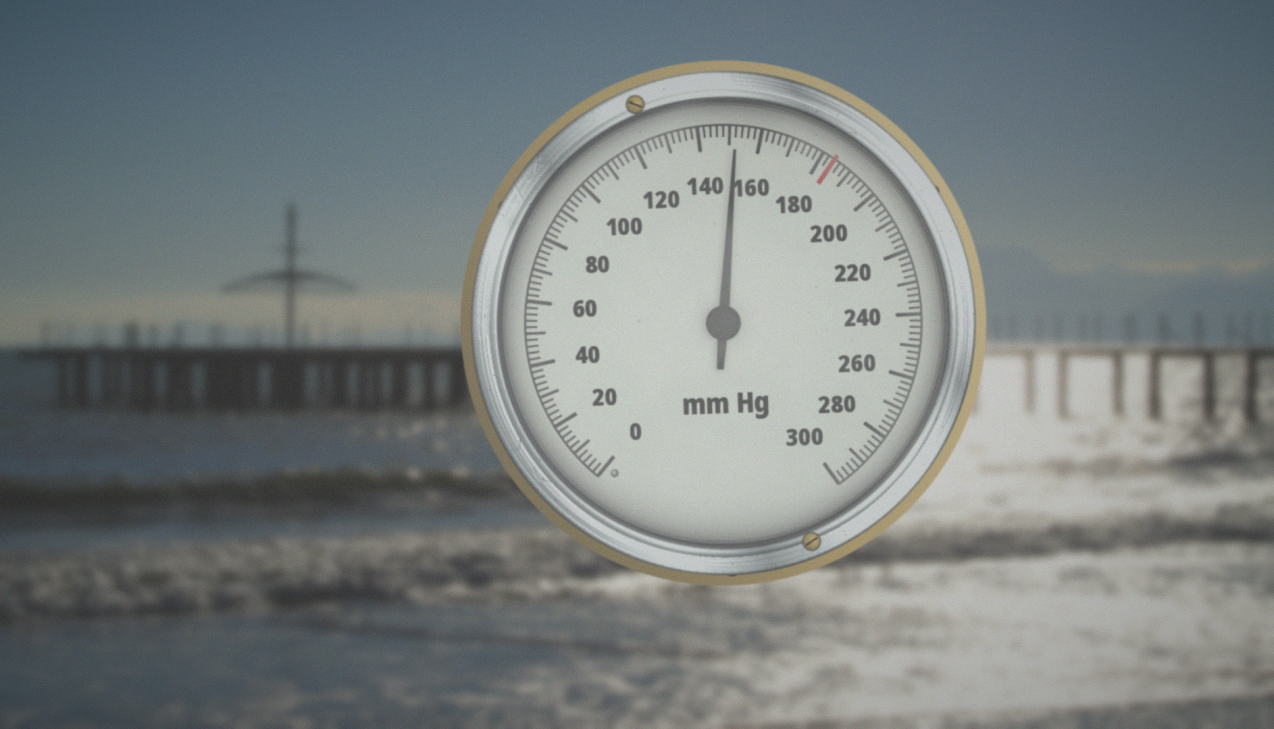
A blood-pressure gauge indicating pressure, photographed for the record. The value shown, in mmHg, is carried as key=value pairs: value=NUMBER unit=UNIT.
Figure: value=152 unit=mmHg
